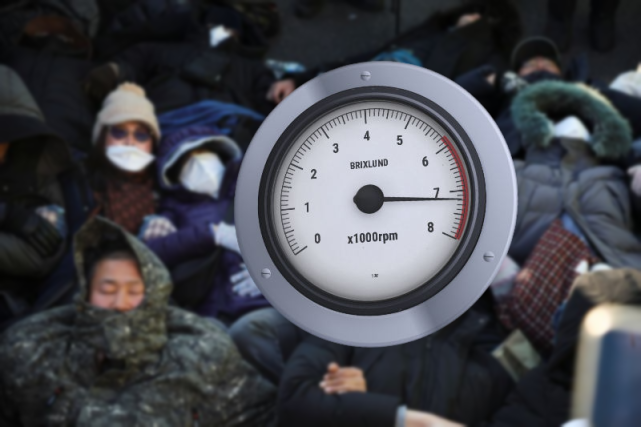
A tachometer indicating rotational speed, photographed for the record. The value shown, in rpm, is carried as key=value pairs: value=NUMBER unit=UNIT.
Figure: value=7200 unit=rpm
